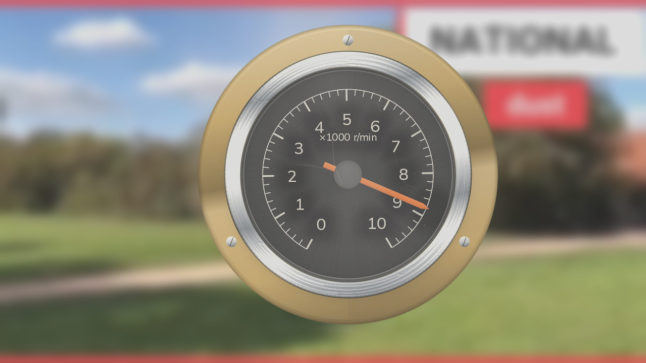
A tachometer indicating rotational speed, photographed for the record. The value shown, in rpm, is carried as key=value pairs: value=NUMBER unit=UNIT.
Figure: value=8800 unit=rpm
